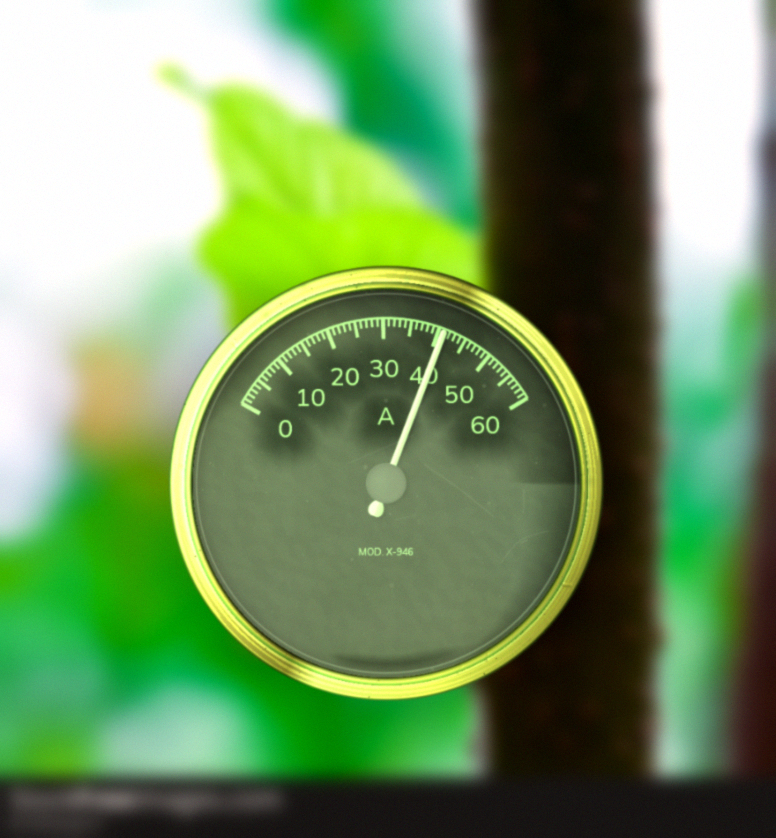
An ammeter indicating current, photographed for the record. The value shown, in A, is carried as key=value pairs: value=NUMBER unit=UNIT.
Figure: value=41 unit=A
